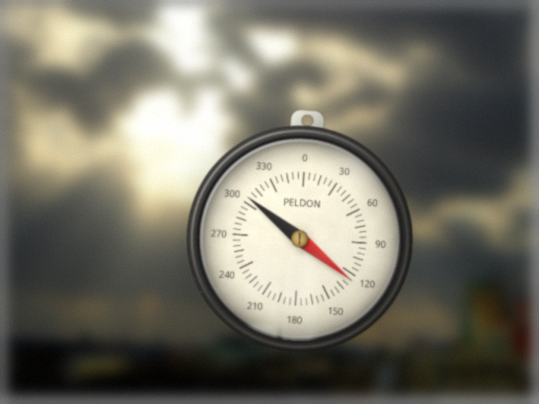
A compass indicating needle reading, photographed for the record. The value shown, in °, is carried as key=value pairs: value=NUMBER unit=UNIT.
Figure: value=125 unit=°
